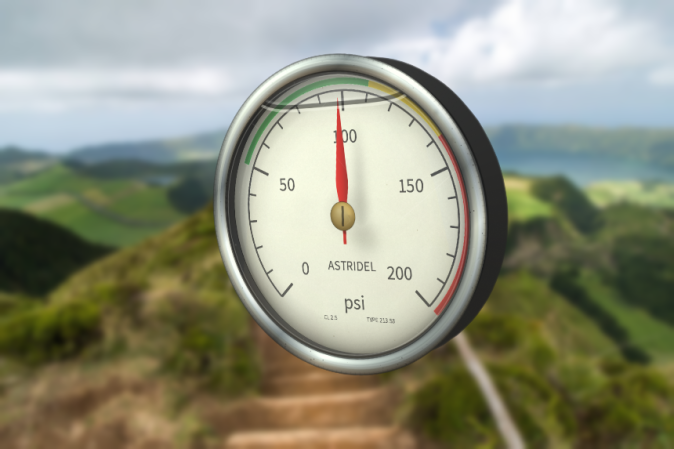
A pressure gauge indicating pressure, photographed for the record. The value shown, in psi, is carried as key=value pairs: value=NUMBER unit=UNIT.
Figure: value=100 unit=psi
